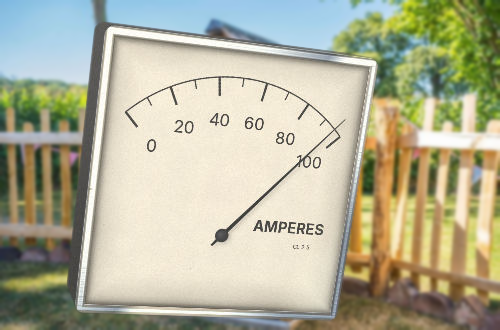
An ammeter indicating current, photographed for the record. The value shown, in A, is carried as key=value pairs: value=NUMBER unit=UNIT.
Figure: value=95 unit=A
